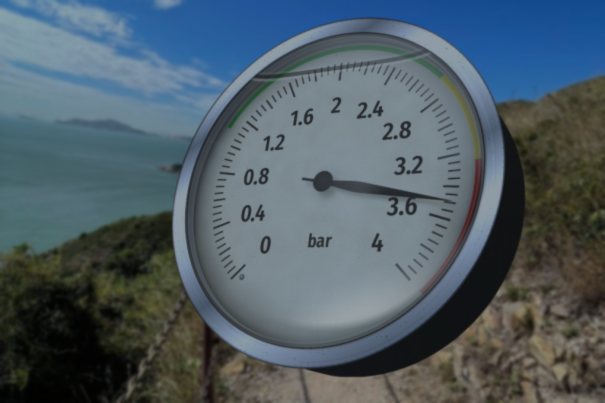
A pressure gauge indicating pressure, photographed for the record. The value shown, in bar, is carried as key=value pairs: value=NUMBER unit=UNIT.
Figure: value=3.5 unit=bar
